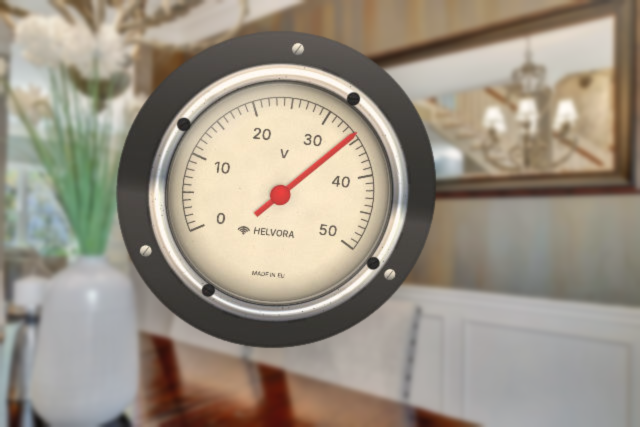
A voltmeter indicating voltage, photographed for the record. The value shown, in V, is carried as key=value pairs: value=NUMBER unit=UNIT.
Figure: value=34 unit=V
